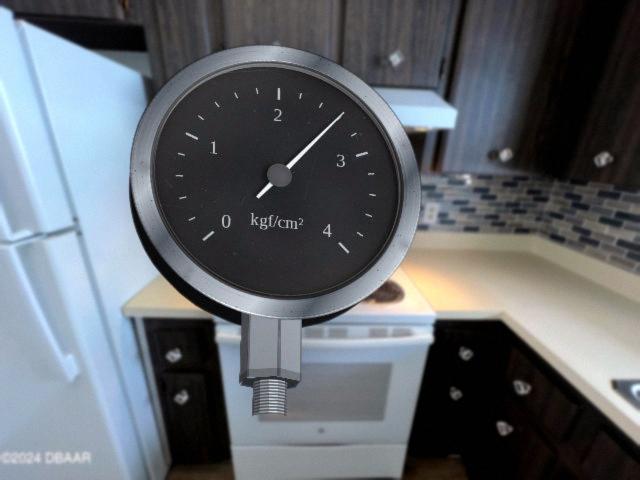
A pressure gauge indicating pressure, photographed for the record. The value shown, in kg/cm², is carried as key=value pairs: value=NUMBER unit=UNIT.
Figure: value=2.6 unit=kg/cm²
